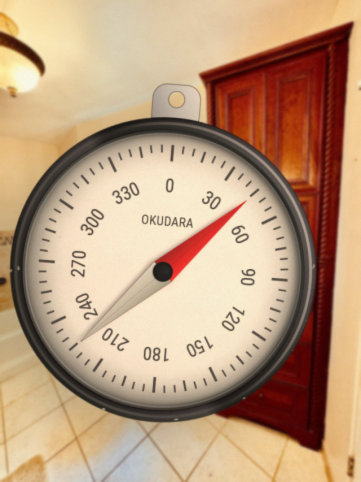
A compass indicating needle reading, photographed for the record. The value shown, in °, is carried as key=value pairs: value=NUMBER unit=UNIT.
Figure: value=45 unit=°
